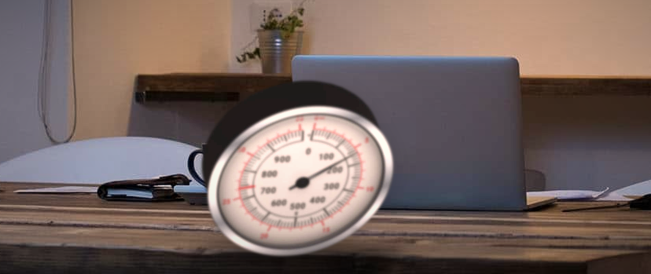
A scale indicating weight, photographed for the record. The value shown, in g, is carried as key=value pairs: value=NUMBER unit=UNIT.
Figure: value=150 unit=g
